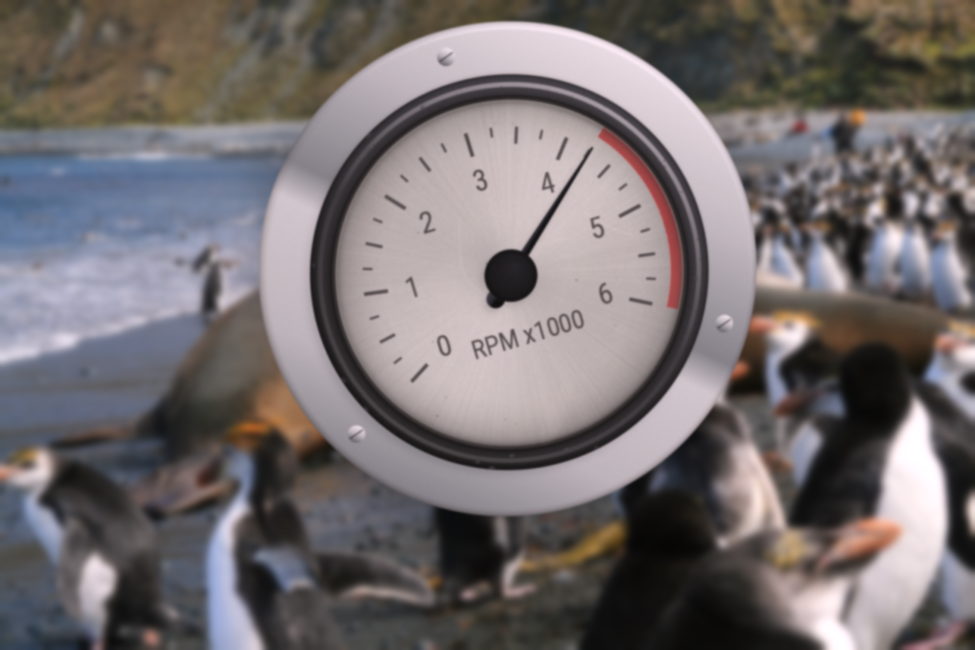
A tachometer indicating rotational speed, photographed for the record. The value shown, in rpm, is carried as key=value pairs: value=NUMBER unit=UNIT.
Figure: value=4250 unit=rpm
